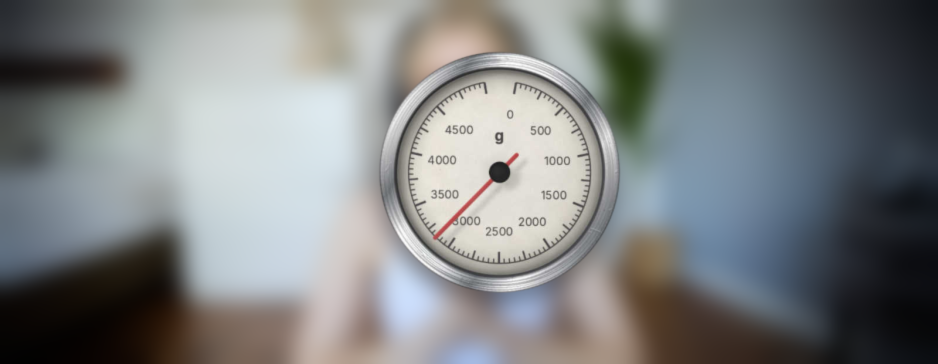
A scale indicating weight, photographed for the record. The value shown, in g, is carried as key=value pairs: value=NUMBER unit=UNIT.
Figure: value=3150 unit=g
